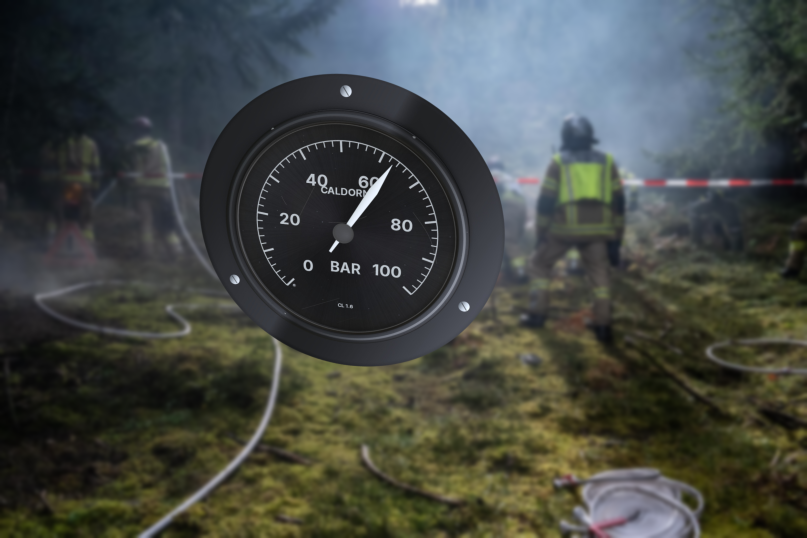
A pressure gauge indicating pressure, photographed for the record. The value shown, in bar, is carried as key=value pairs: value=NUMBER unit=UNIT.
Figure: value=63 unit=bar
